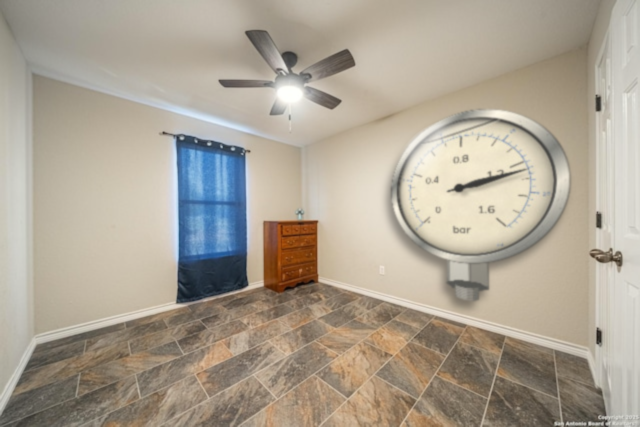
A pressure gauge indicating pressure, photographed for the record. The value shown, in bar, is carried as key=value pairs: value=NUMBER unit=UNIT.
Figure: value=1.25 unit=bar
